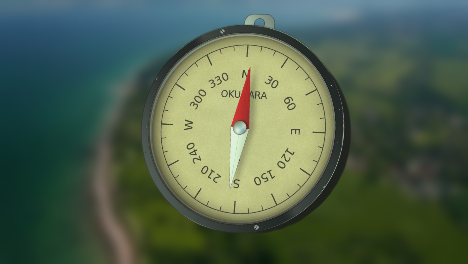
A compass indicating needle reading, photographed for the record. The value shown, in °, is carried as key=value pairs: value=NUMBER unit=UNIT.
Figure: value=5 unit=°
